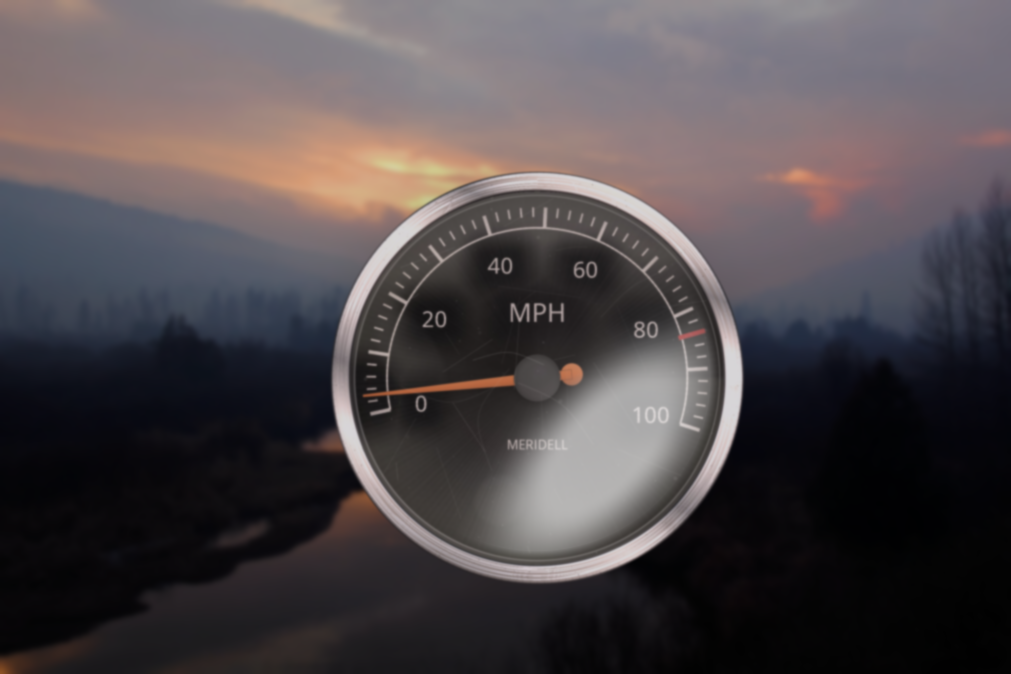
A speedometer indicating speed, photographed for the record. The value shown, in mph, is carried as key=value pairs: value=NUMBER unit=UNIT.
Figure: value=3 unit=mph
